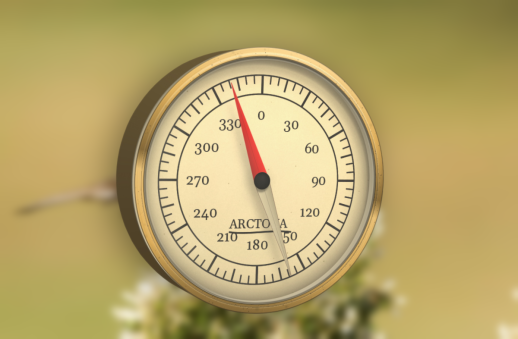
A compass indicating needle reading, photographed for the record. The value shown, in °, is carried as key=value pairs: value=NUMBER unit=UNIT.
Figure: value=340 unit=°
